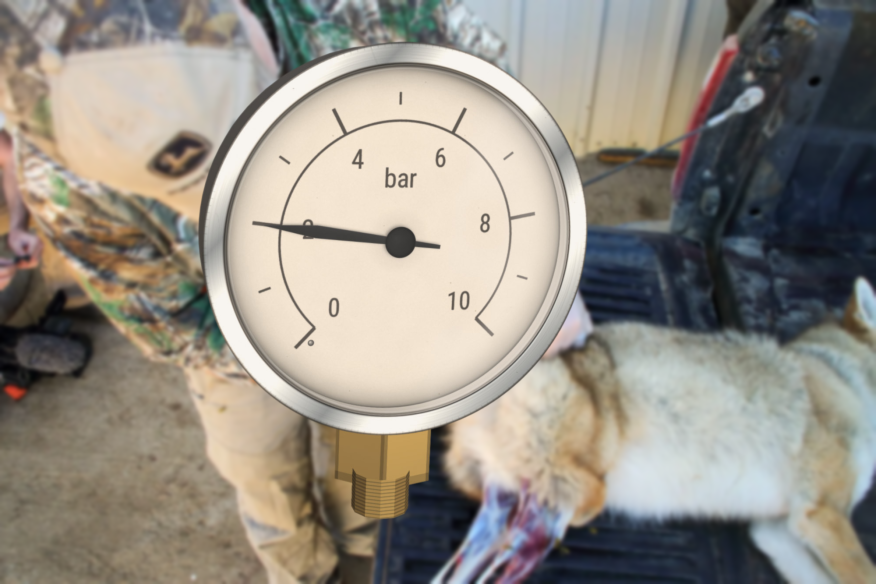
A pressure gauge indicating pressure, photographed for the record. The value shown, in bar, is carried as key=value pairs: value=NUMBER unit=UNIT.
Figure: value=2 unit=bar
